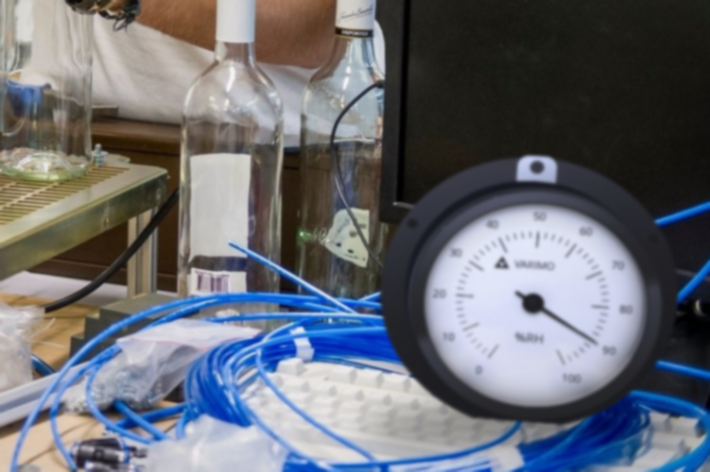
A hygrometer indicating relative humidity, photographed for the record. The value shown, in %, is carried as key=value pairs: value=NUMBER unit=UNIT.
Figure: value=90 unit=%
